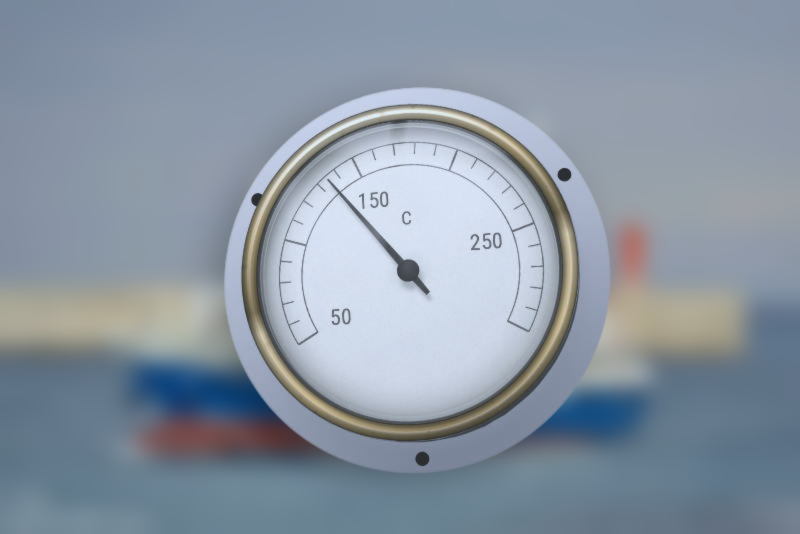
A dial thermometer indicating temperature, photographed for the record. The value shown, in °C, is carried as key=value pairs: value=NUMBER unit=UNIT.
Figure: value=135 unit=°C
